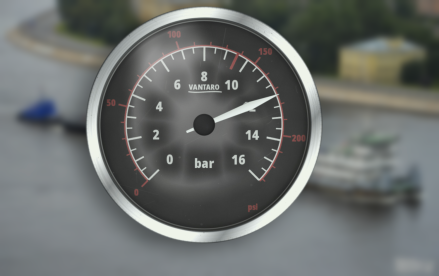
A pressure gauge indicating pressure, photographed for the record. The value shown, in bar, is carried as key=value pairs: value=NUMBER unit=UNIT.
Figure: value=12 unit=bar
